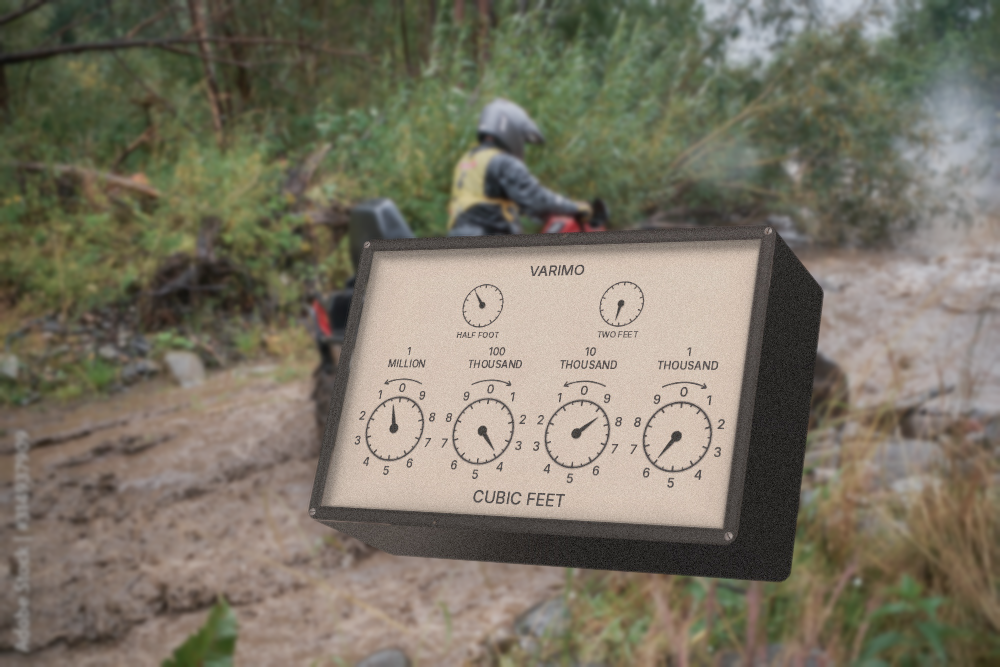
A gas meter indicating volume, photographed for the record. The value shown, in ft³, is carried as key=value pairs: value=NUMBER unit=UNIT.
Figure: value=38600 unit=ft³
